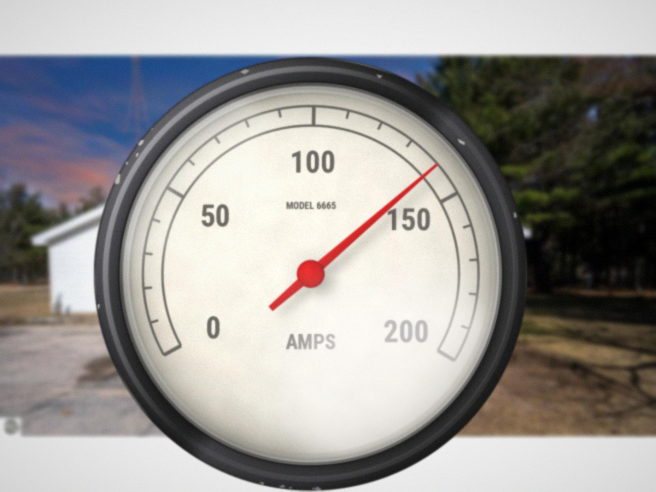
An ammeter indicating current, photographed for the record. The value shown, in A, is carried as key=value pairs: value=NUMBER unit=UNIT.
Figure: value=140 unit=A
